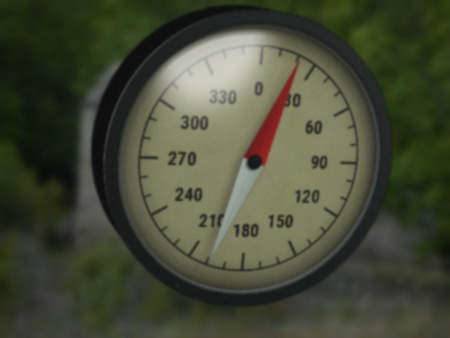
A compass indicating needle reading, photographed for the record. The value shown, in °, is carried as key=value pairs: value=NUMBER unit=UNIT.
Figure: value=20 unit=°
